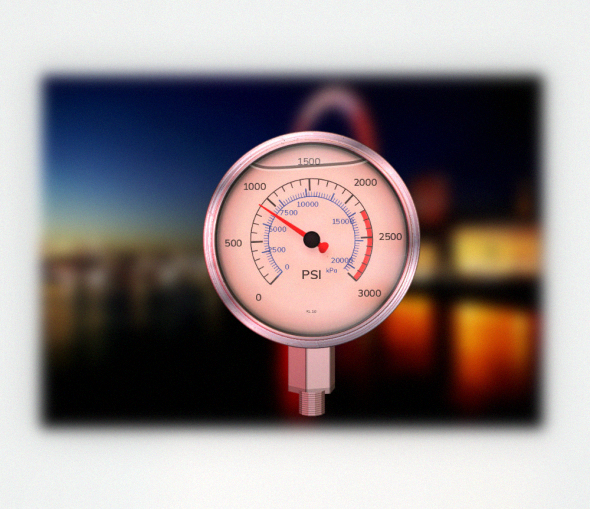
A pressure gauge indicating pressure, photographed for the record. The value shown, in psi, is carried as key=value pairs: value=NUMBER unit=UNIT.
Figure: value=900 unit=psi
